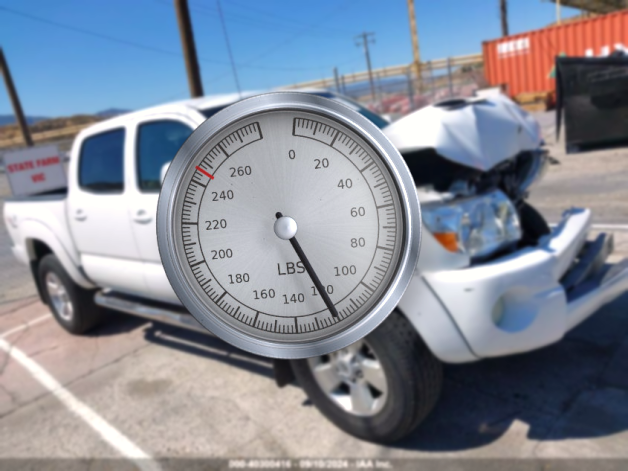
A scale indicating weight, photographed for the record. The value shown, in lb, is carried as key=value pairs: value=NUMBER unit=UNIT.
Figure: value=120 unit=lb
